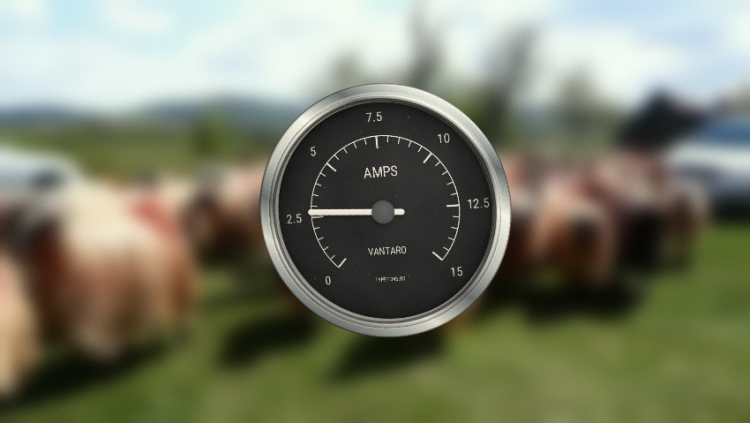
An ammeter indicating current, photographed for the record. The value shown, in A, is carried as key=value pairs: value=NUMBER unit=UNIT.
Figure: value=2.75 unit=A
